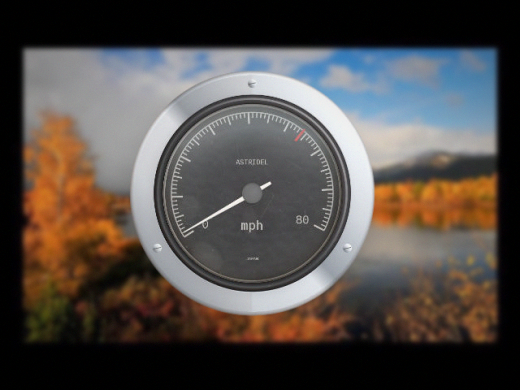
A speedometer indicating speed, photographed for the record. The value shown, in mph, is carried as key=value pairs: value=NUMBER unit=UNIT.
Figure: value=1 unit=mph
